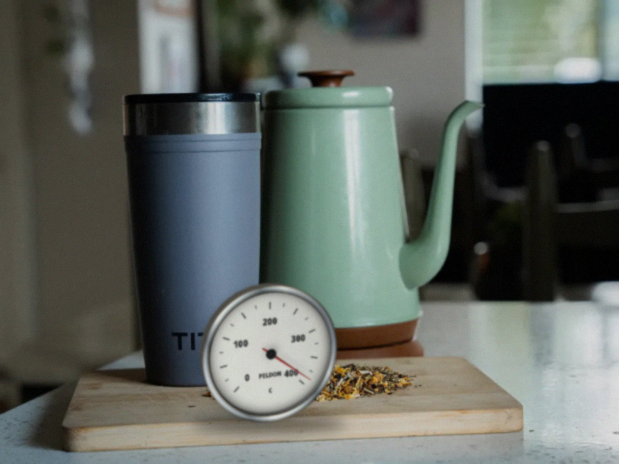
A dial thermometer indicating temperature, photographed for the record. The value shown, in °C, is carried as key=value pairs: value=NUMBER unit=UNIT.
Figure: value=387.5 unit=°C
